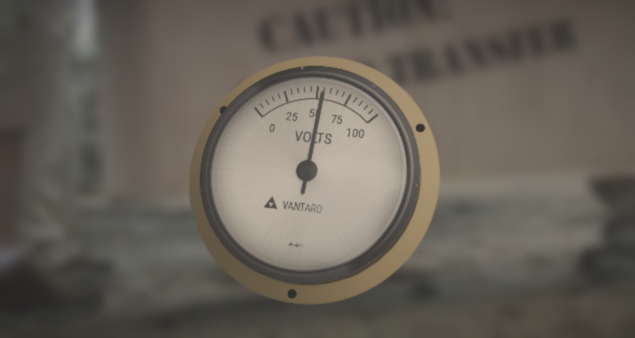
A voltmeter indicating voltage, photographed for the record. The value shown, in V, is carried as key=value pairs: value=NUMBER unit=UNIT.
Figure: value=55 unit=V
